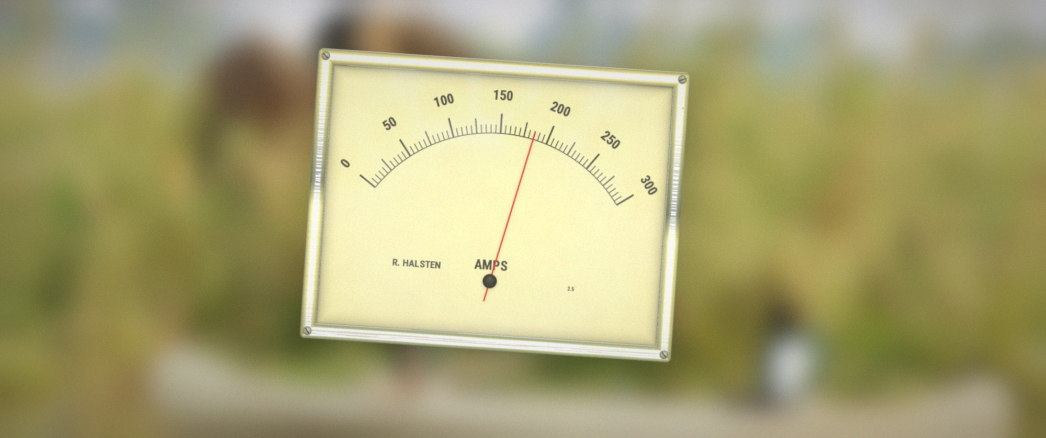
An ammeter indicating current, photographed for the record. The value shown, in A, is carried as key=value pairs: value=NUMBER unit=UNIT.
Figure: value=185 unit=A
